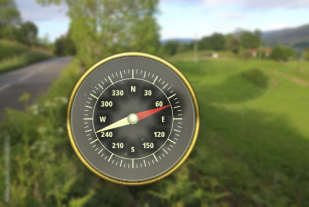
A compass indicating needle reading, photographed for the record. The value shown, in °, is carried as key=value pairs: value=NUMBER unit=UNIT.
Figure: value=70 unit=°
